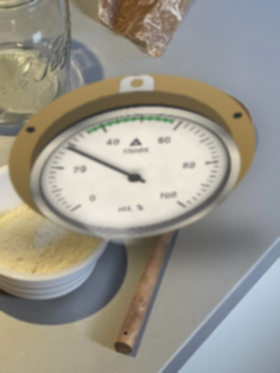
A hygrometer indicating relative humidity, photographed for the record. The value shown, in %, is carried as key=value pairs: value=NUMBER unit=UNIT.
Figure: value=30 unit=%
